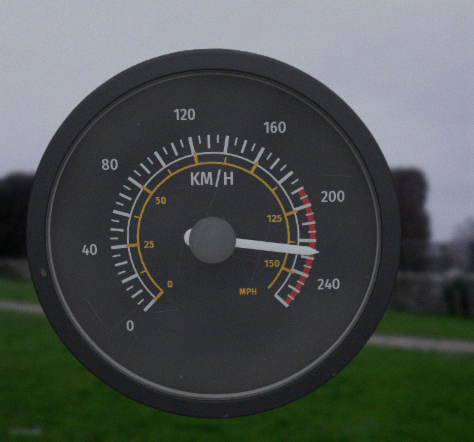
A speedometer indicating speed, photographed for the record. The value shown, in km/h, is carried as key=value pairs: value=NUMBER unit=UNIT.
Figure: value=225 unit=km/h
